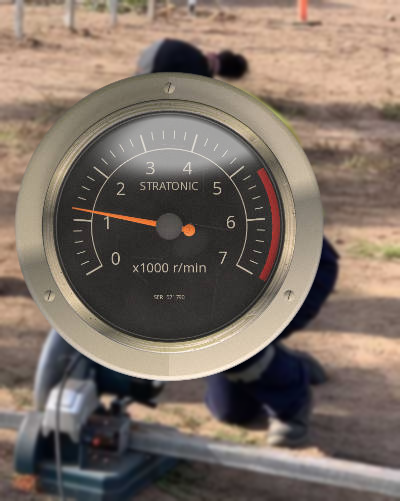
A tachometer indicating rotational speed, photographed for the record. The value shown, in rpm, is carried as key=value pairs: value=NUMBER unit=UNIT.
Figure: value=1200 unit=rpm
